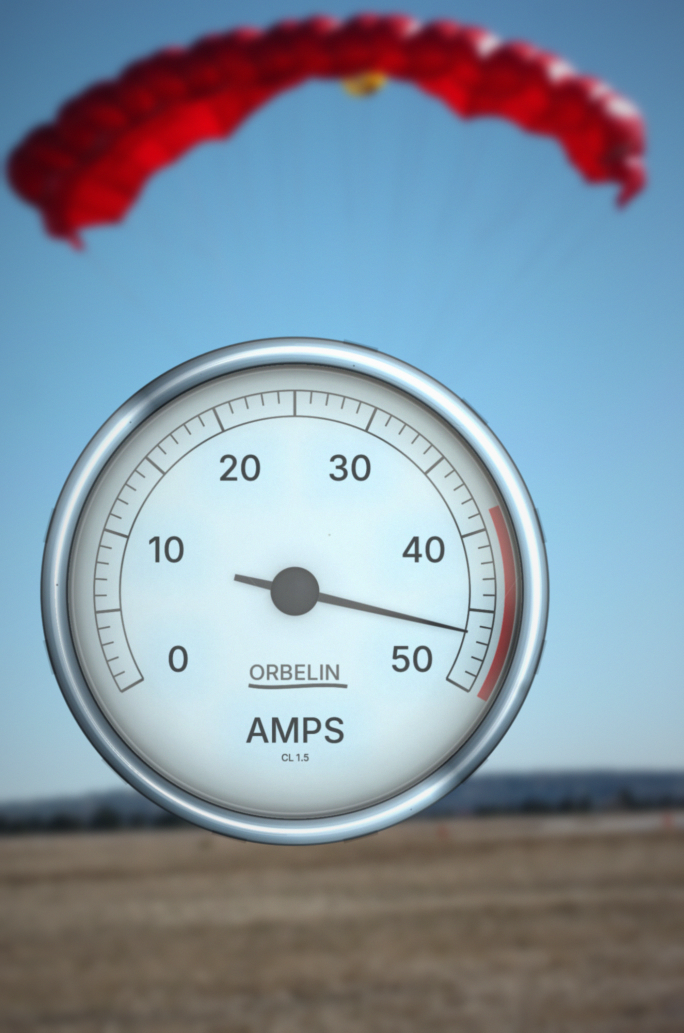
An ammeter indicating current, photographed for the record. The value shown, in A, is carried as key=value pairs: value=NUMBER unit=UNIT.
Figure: value=46.5 unit=A
